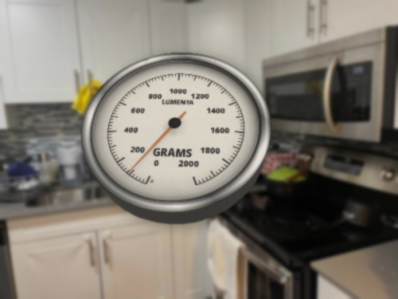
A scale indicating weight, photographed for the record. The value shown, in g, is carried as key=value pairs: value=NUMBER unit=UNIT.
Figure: value=100 unit=g
